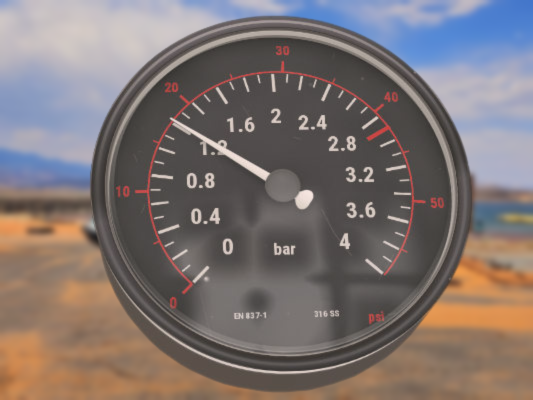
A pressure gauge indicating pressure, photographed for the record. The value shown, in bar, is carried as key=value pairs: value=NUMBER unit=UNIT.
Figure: value=1.2 unit=bar
